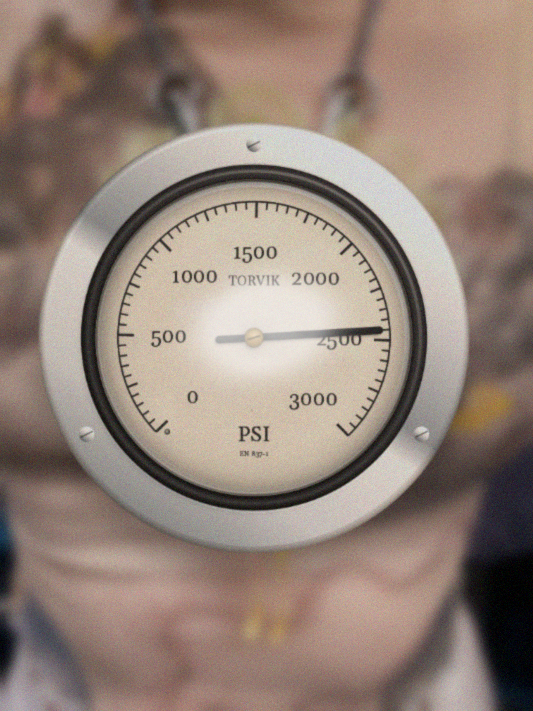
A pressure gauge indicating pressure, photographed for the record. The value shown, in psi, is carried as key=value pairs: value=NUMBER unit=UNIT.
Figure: value=2450 unit=psi
